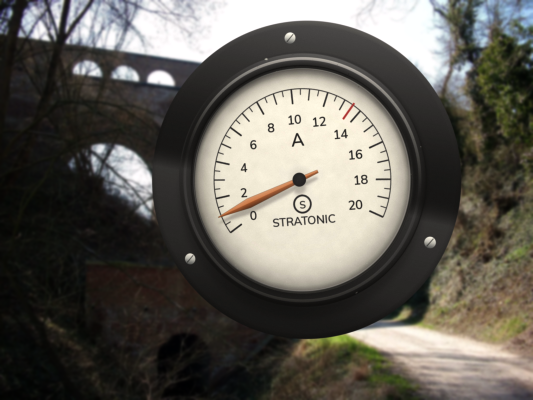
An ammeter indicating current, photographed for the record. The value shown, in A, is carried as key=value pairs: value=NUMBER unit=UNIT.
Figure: value=1 unit=A
